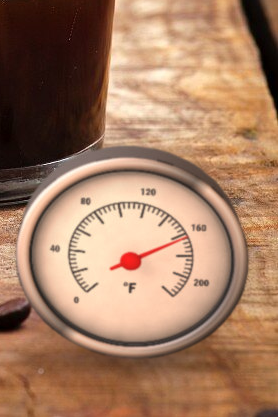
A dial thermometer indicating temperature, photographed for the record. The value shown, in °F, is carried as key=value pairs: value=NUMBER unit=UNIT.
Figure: value=160 unit=°F
